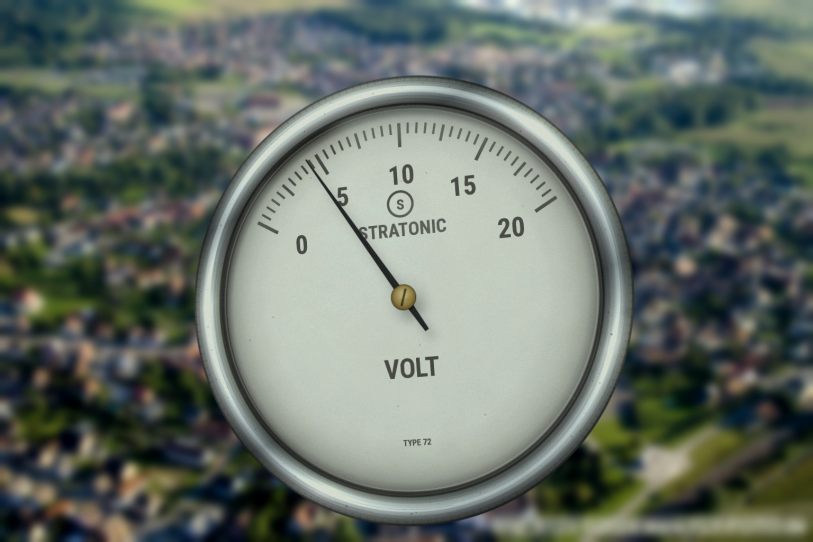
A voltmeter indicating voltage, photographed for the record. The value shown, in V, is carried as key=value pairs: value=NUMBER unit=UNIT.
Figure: value=4.5 unit=V
